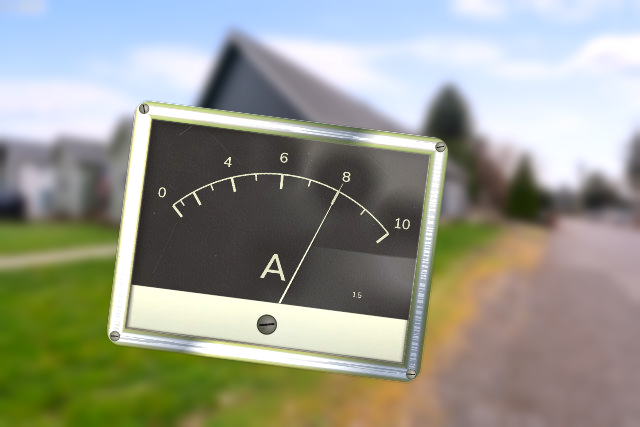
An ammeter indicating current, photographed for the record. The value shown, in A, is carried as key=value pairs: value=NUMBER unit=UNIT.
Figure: value=8 unit=A
